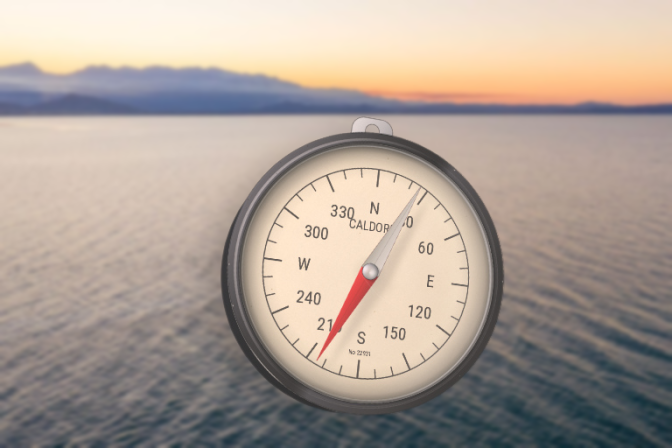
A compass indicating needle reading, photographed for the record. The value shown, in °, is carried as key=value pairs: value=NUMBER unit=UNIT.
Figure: value=205 unit=°
